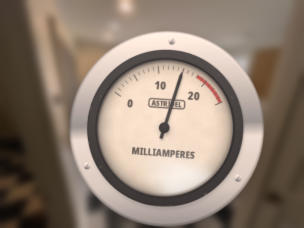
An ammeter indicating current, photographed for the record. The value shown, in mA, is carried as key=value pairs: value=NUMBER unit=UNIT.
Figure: value=15 unit=mA
